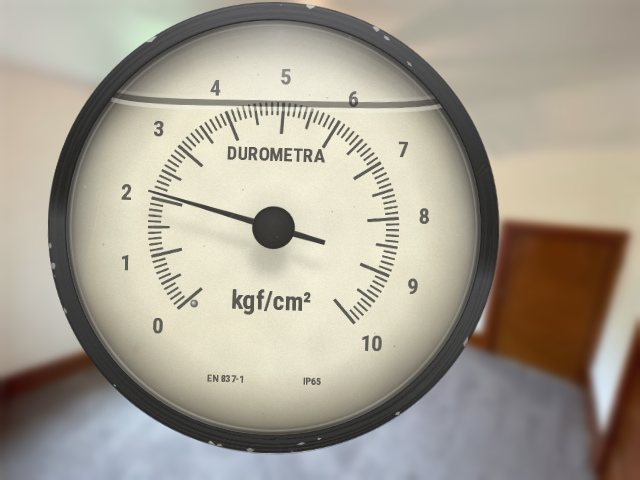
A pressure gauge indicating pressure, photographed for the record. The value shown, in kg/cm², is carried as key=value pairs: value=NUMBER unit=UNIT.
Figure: value=2.1 unit=kg/cm²
